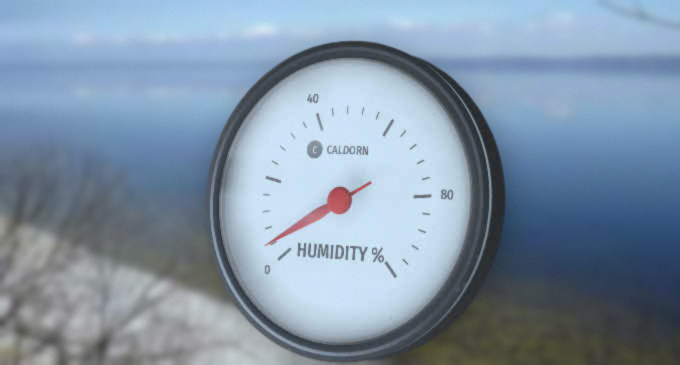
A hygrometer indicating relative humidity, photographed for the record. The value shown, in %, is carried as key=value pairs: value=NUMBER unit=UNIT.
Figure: value=4 unit=%
